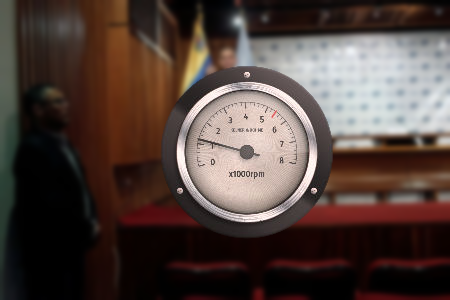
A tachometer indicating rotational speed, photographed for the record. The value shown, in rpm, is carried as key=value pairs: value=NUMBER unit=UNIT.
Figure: value=1200 unit=rpm
